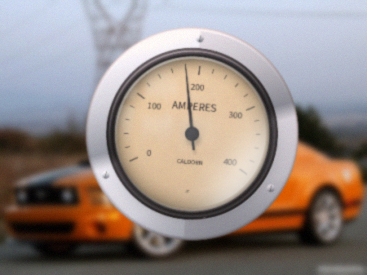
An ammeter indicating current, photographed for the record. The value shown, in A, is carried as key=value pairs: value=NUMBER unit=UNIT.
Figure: value=180 unit=A
